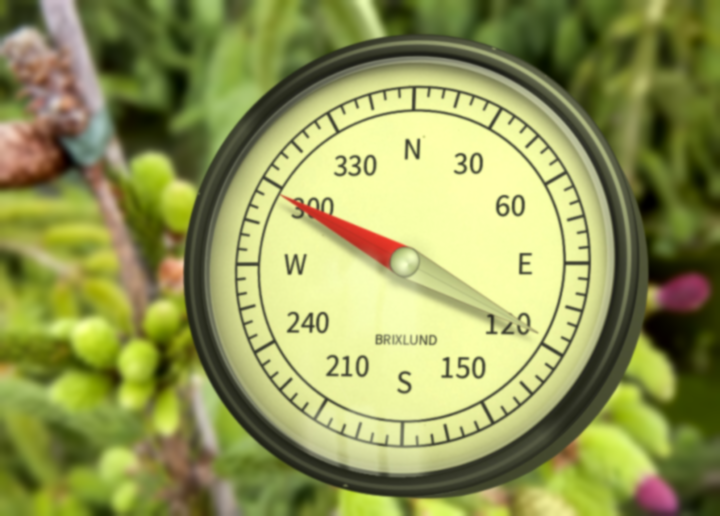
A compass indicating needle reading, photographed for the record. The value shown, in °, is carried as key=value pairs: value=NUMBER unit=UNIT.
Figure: value=297.5 unit=°
